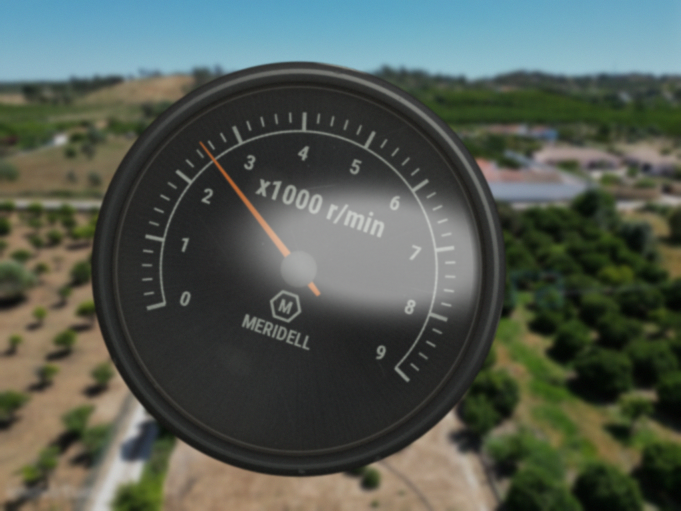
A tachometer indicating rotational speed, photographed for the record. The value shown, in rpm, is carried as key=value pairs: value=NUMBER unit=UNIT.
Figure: value=2500 unit=rpm
